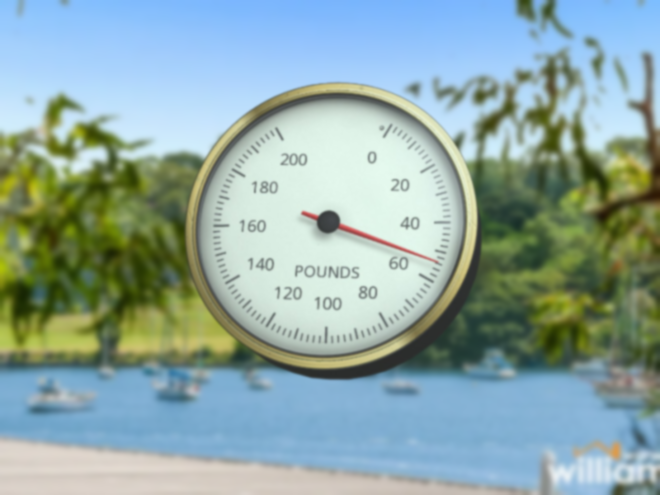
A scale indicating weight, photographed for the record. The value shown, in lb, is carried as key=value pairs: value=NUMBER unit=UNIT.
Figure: value=54 unit=lb
